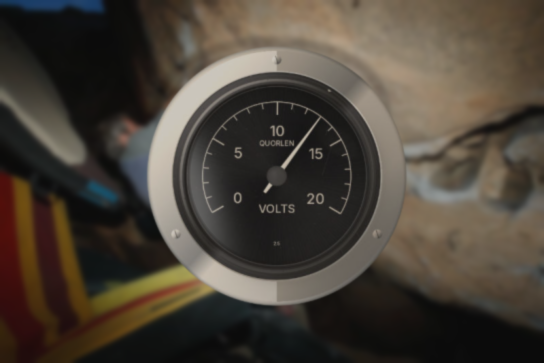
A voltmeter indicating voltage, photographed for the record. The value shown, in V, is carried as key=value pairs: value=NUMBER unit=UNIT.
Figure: value=13 unit=V
